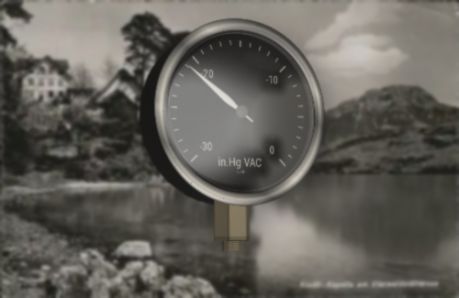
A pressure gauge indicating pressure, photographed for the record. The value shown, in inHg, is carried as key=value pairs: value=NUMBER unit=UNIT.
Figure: value=-21 unit=inHg
